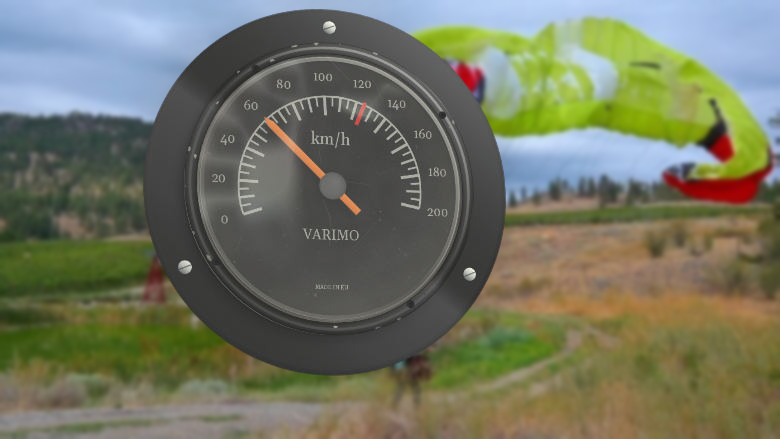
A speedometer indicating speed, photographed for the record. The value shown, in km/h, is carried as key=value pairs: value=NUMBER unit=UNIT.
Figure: value=60 unit=km/h
